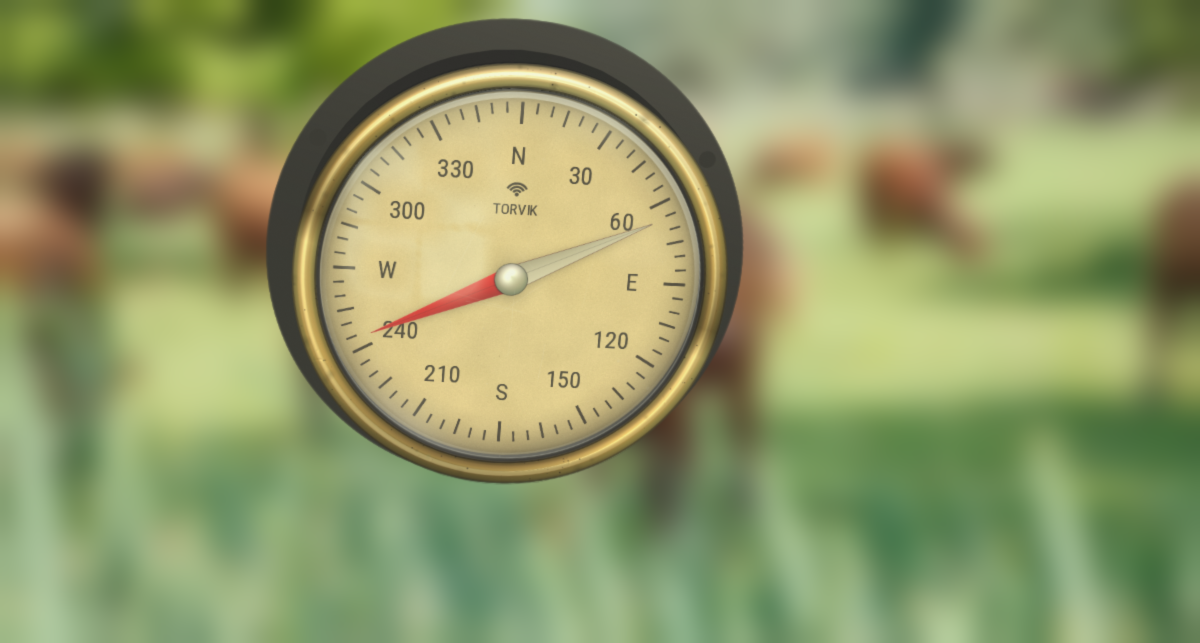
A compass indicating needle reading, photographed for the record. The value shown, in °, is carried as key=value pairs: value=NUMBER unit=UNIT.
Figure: value=245 unit=°
